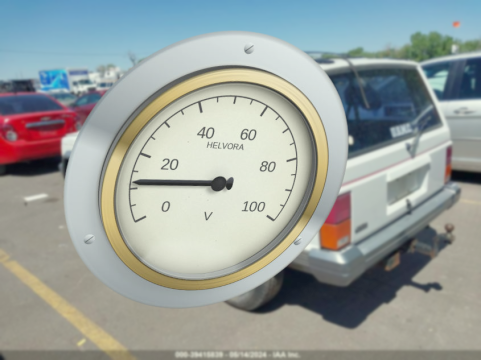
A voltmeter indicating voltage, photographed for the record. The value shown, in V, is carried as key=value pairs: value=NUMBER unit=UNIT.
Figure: value=12.5 unit=V
